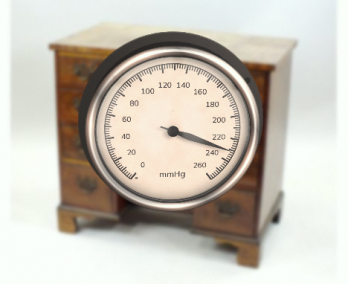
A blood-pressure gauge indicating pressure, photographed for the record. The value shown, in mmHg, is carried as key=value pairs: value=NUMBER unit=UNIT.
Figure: value=230 unit=mmHg
